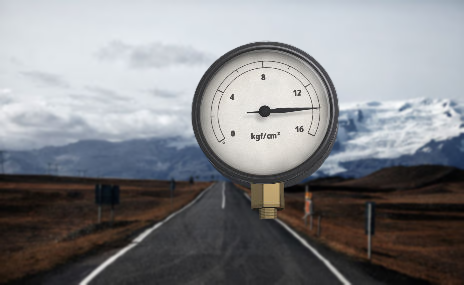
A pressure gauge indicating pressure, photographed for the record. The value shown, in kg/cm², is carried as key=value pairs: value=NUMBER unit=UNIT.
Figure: value=14 unit=kg/cm²
